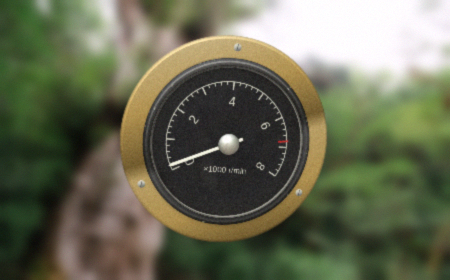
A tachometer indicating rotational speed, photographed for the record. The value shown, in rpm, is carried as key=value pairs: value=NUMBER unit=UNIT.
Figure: value=200 unit=rpm
